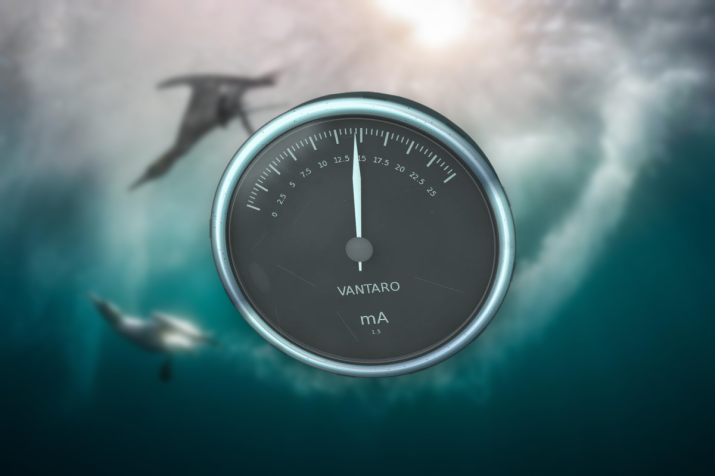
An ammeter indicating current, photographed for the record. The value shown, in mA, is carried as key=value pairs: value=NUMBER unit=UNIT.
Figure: value=14.5 unit=mA
